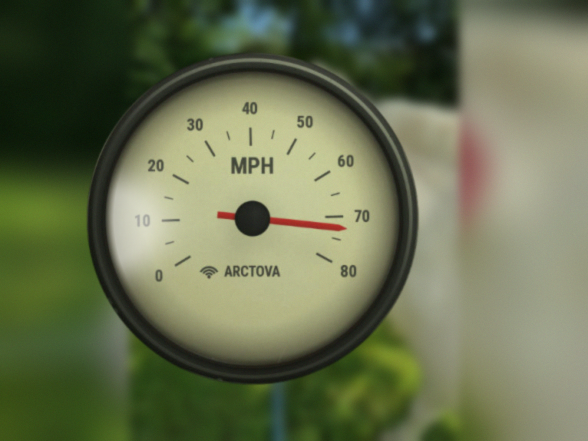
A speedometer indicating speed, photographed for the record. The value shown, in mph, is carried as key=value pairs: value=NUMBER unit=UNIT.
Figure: value=72.5 unit=mph
